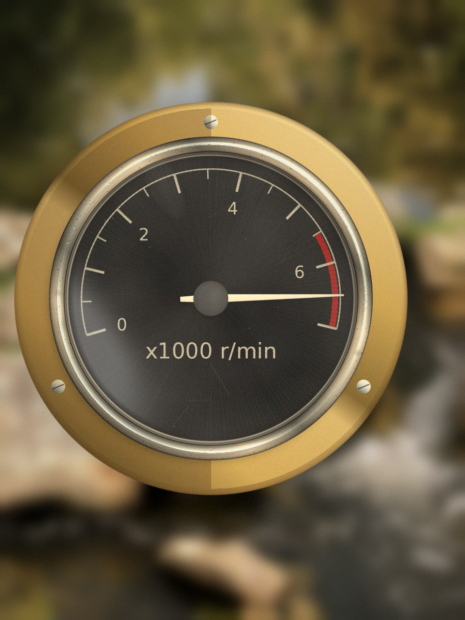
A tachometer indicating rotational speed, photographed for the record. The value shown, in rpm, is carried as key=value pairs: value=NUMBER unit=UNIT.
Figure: value=6500 unit=rpm
